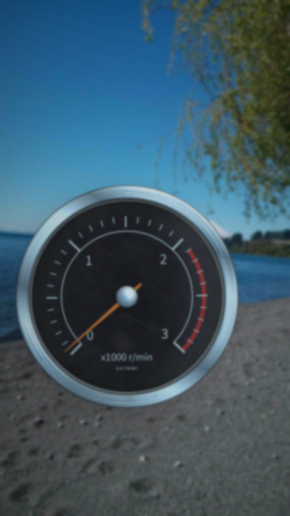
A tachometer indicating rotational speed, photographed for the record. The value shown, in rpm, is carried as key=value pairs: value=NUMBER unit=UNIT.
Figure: value=50 unit=rpm
